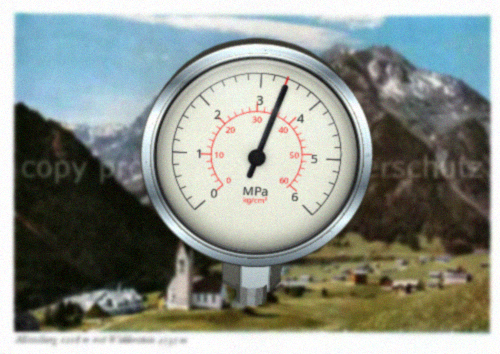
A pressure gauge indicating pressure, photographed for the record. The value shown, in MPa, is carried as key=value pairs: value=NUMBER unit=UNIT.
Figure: value=3.4 unit=MPa
